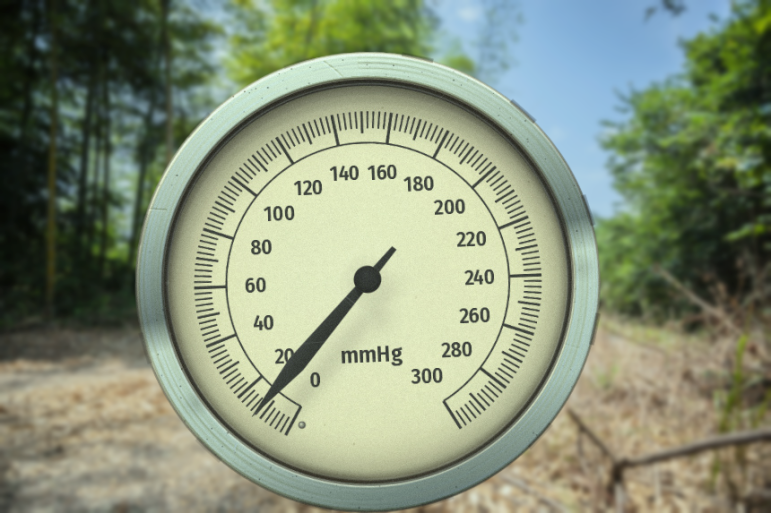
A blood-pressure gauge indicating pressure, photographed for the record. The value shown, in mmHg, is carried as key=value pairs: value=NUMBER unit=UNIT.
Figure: value=12 unit=mmHg
